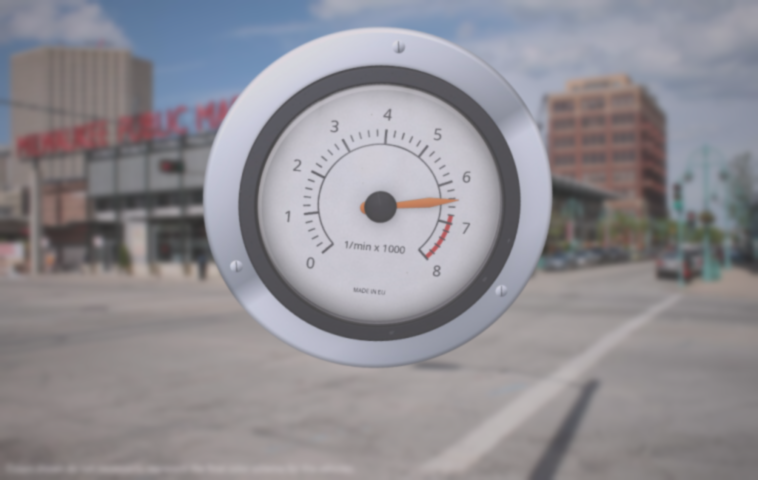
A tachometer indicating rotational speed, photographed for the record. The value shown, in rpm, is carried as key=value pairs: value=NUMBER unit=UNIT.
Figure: value=6400 unit=rpm
